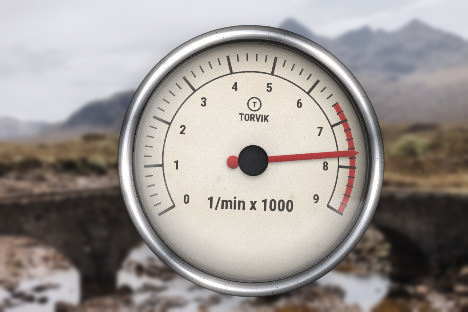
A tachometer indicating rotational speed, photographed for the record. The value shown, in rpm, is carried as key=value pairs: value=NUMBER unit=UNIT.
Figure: value=7700 unit=rpm
